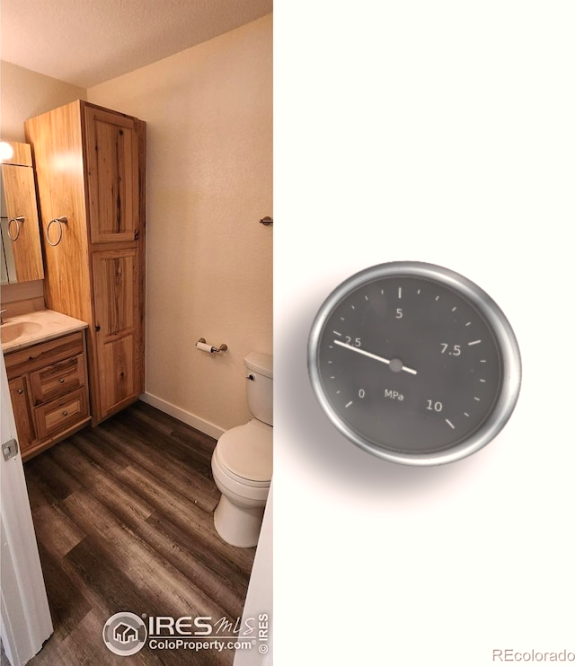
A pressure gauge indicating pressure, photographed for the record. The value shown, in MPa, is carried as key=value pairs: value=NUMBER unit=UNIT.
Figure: value=2.25 unit=MPa
